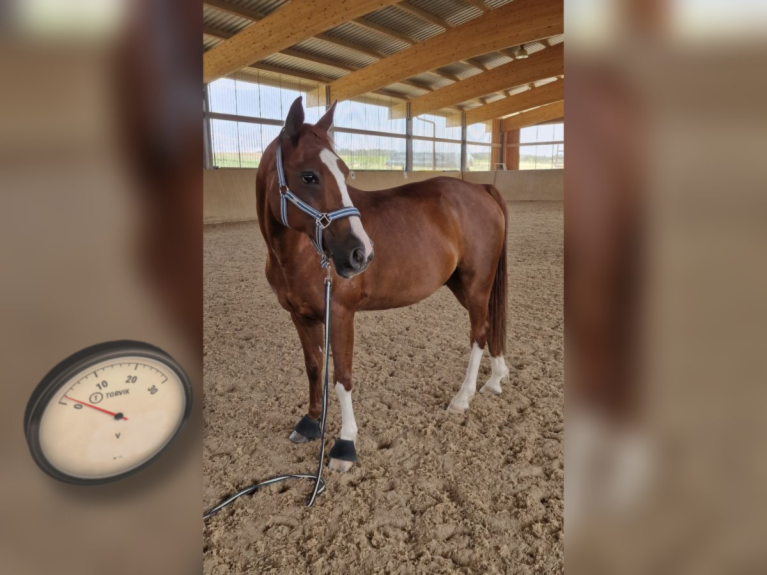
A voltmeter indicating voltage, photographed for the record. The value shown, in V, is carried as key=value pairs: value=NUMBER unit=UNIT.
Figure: value=2 unit=V
